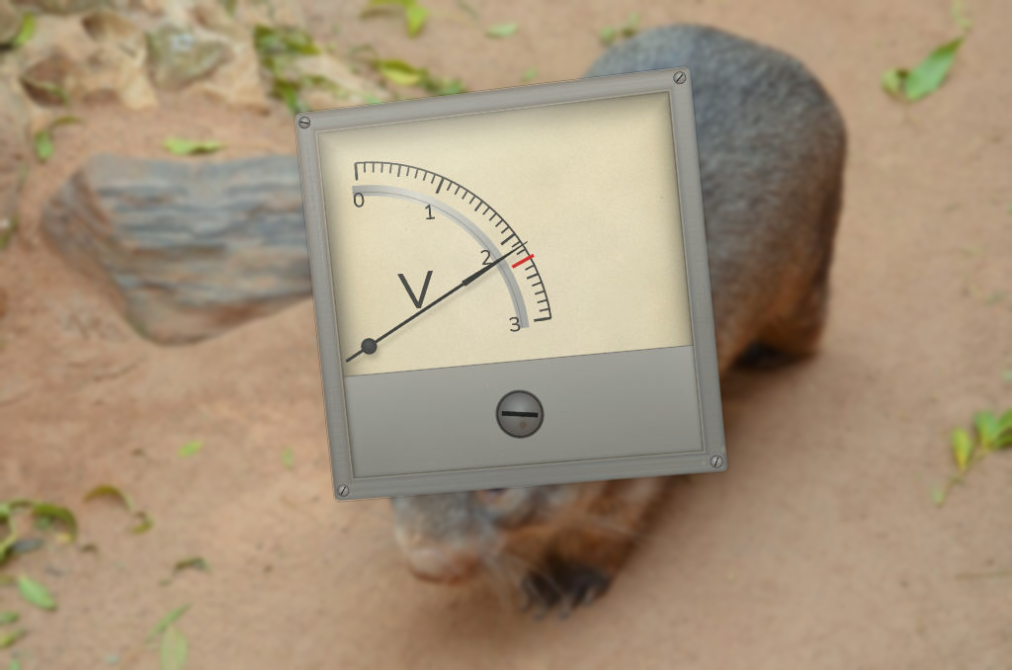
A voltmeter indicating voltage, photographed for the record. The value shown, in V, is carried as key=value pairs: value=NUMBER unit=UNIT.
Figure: value=2.15 unit=V
